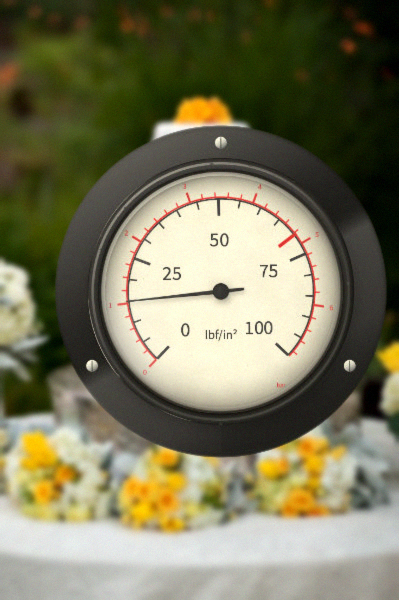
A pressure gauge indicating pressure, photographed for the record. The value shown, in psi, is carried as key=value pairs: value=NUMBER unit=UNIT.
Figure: value=15 unit=psi
